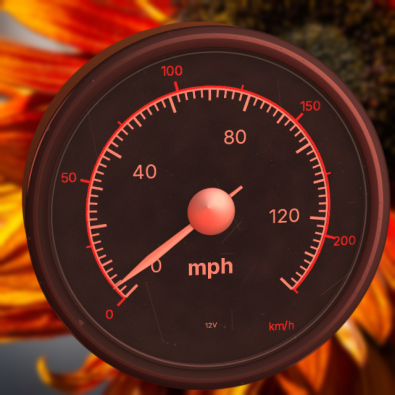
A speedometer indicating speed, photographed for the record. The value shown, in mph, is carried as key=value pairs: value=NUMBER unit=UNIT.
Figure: value=4 unit=mph
